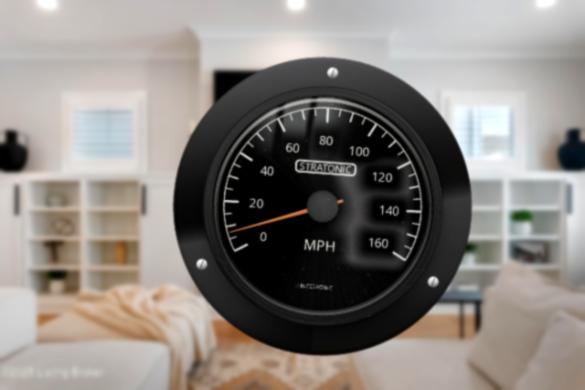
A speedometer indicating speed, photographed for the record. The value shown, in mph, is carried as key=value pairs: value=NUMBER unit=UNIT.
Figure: value=7.5 unit=mph
